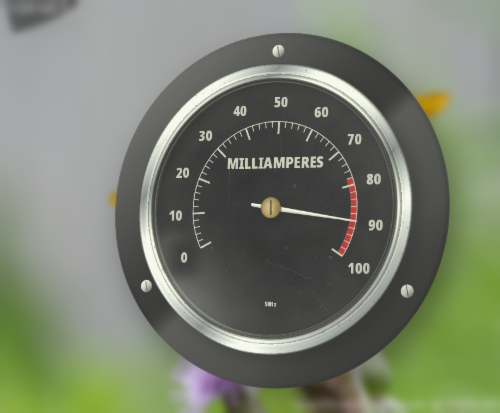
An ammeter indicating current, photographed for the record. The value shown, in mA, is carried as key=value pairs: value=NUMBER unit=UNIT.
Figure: value=90 unit=mA
